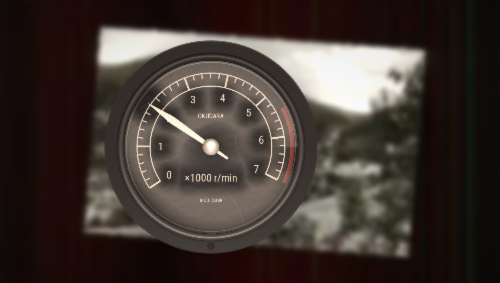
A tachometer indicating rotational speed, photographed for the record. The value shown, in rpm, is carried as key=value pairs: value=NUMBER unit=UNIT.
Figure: value=2000 unit=rpm
